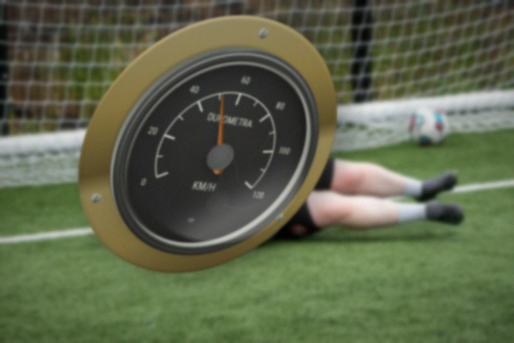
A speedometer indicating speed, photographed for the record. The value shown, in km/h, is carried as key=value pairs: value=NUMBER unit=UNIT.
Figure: value=50 unit=km/h
